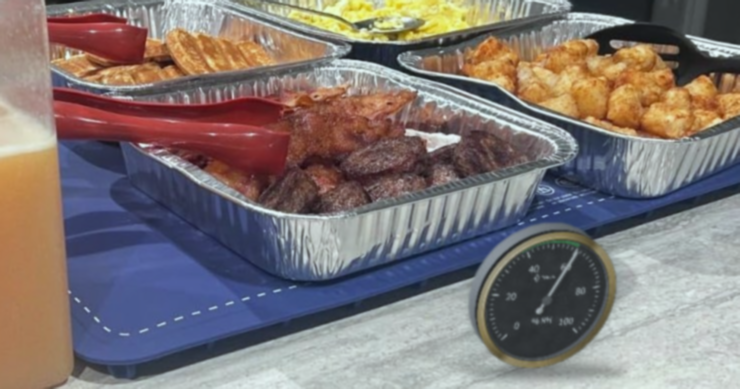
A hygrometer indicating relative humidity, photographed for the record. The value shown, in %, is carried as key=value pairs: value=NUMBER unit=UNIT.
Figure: value=60 unit=%
